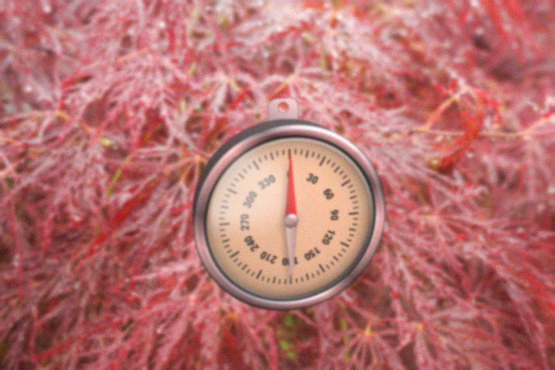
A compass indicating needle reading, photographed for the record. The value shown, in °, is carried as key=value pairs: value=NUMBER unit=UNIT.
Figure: value=0 unit=°
